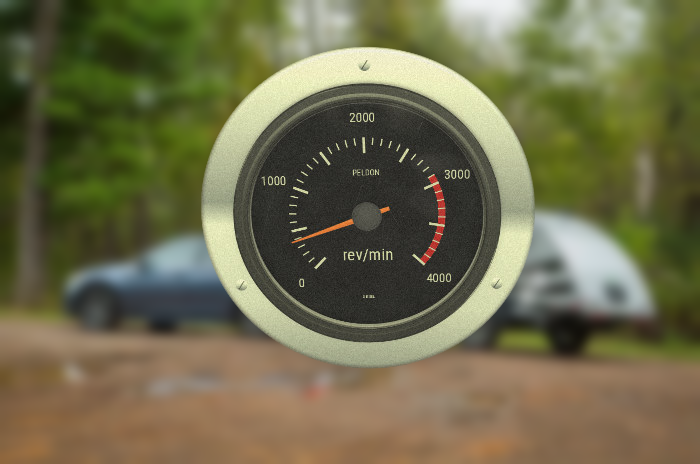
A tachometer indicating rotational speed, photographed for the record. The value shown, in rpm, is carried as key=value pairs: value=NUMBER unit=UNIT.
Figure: value=400 unit=rpm
